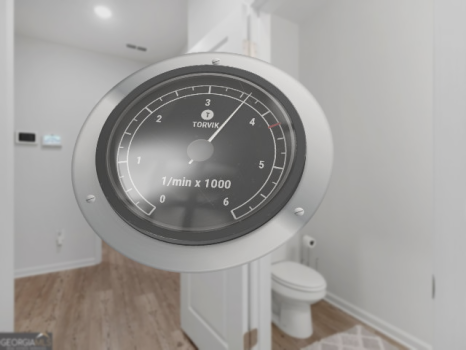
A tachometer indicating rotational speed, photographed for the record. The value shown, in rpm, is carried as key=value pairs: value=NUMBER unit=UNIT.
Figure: value=3625 unit=rpm
